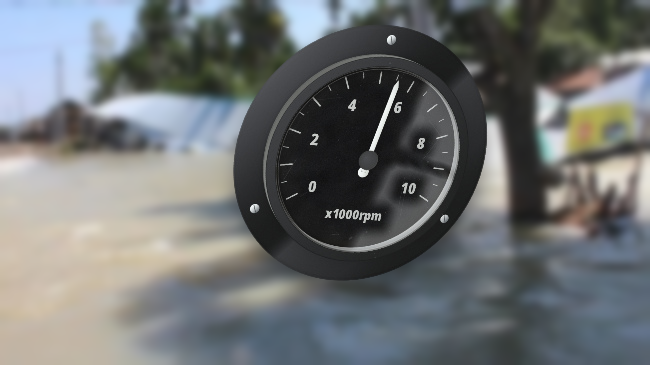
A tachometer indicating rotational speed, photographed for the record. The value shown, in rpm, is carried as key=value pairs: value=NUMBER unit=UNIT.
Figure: value=5500 unit=rpm
